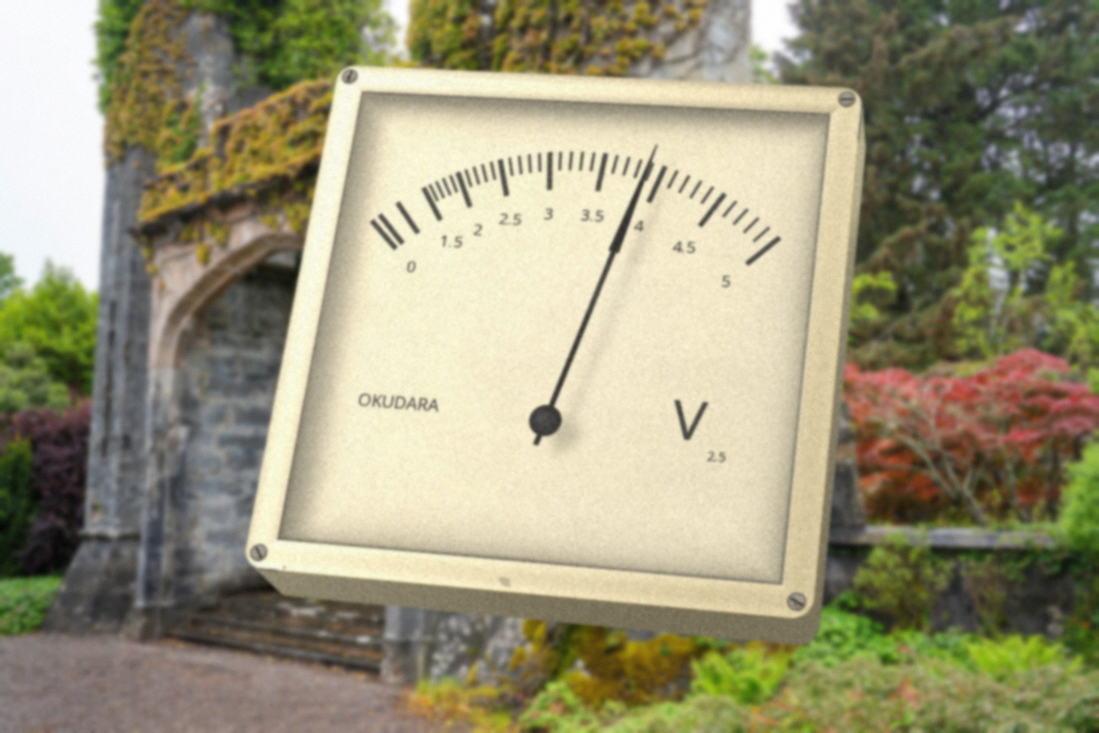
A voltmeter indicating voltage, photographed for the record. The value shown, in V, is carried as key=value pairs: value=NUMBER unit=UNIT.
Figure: value=3.9 unit=V
